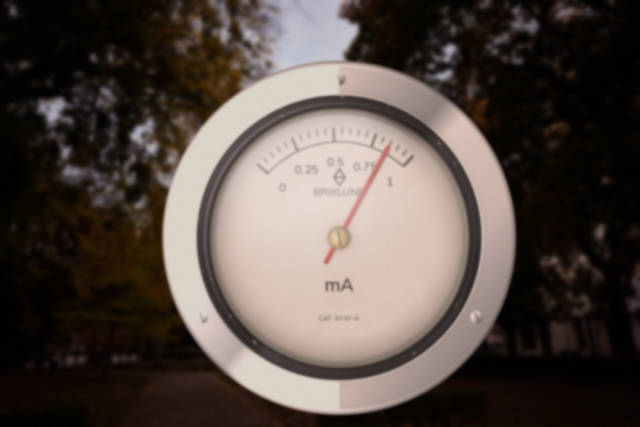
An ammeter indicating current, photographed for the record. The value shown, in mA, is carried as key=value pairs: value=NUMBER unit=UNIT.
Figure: value=0.85 unit=mA
